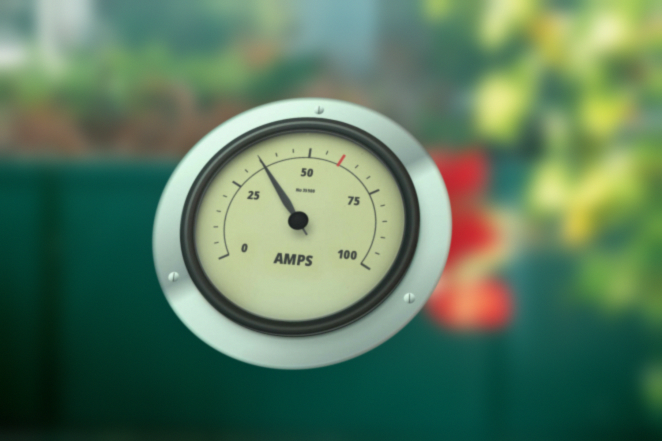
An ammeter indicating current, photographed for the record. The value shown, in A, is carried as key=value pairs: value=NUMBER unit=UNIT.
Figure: value=35 unit=A
